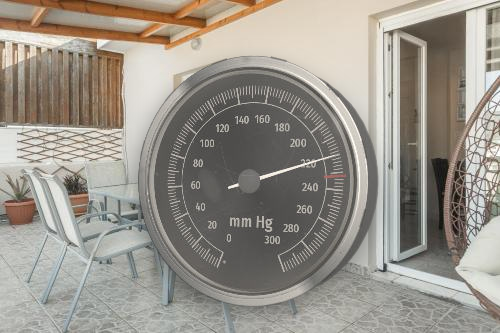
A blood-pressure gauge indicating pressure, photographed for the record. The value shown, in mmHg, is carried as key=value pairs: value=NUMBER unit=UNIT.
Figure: value=220 unit=mmHg
